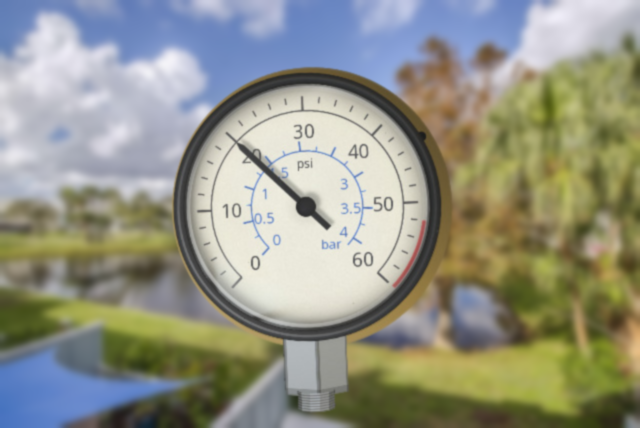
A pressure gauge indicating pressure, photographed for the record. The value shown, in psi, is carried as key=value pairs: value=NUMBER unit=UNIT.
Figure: value=20 unit=psi
